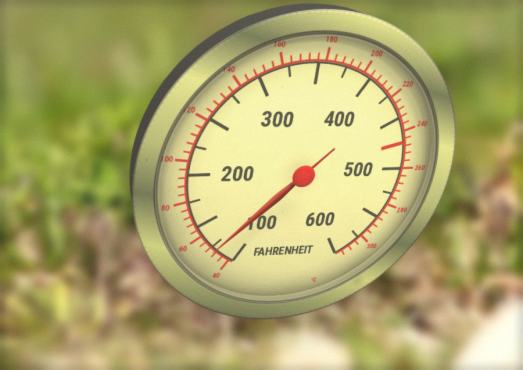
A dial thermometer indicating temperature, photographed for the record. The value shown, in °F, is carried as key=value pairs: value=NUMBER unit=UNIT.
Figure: value=125 unit=°F
